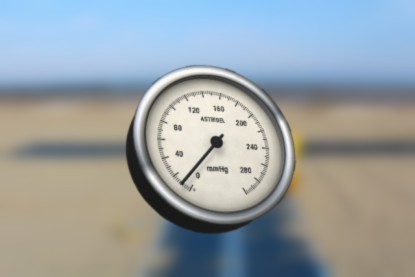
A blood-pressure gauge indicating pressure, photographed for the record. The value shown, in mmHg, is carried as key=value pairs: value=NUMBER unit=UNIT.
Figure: value=10 unit=mmHg
